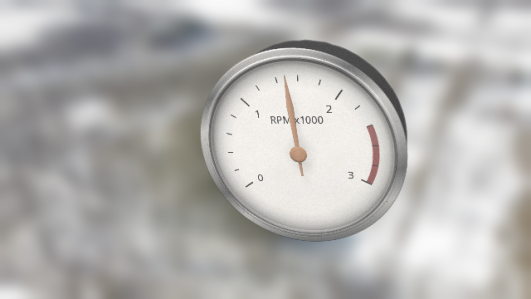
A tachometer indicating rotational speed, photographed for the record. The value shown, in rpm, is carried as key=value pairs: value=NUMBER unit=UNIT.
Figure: value=1500 unit=rpm
